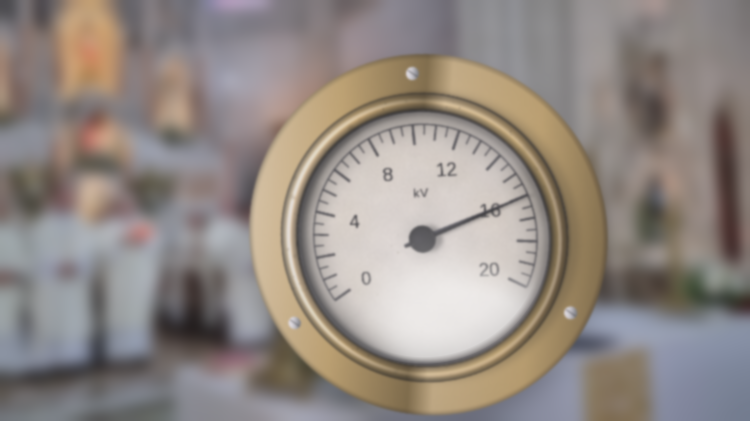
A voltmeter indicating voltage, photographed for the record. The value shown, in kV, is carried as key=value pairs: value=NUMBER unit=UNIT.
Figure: value=16 unit=kV
